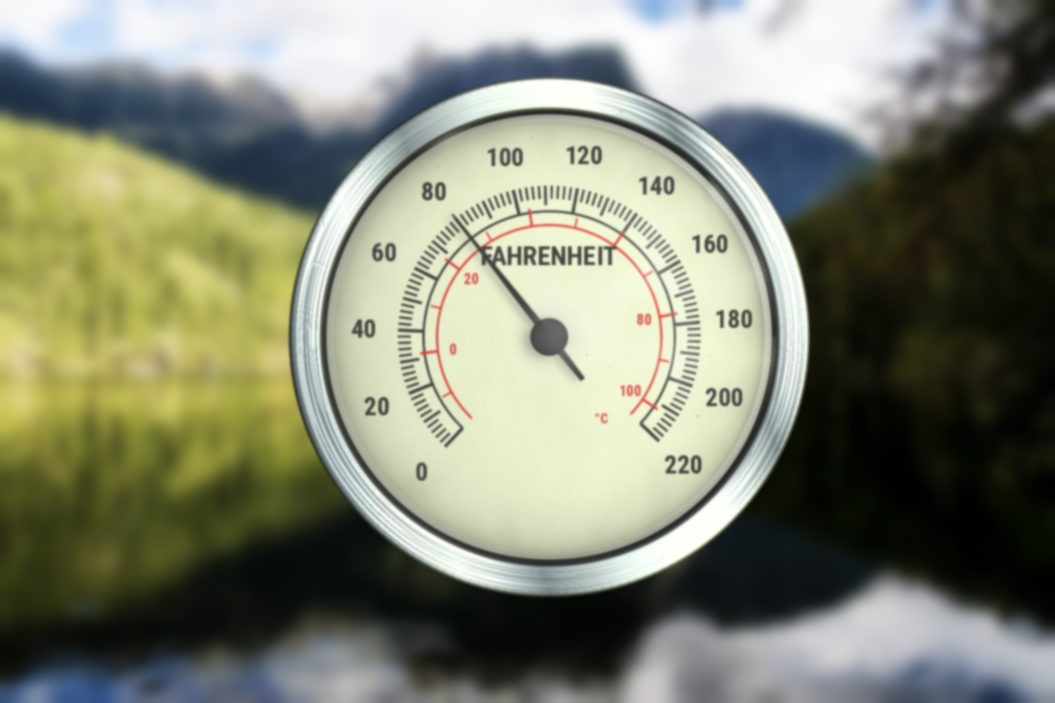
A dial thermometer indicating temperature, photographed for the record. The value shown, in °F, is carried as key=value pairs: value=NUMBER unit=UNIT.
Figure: value=80 unit=°F
